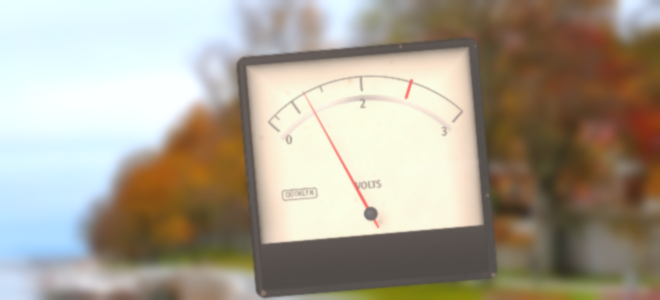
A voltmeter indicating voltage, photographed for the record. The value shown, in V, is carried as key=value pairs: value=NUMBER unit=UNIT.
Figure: value=1.25 unit=V
